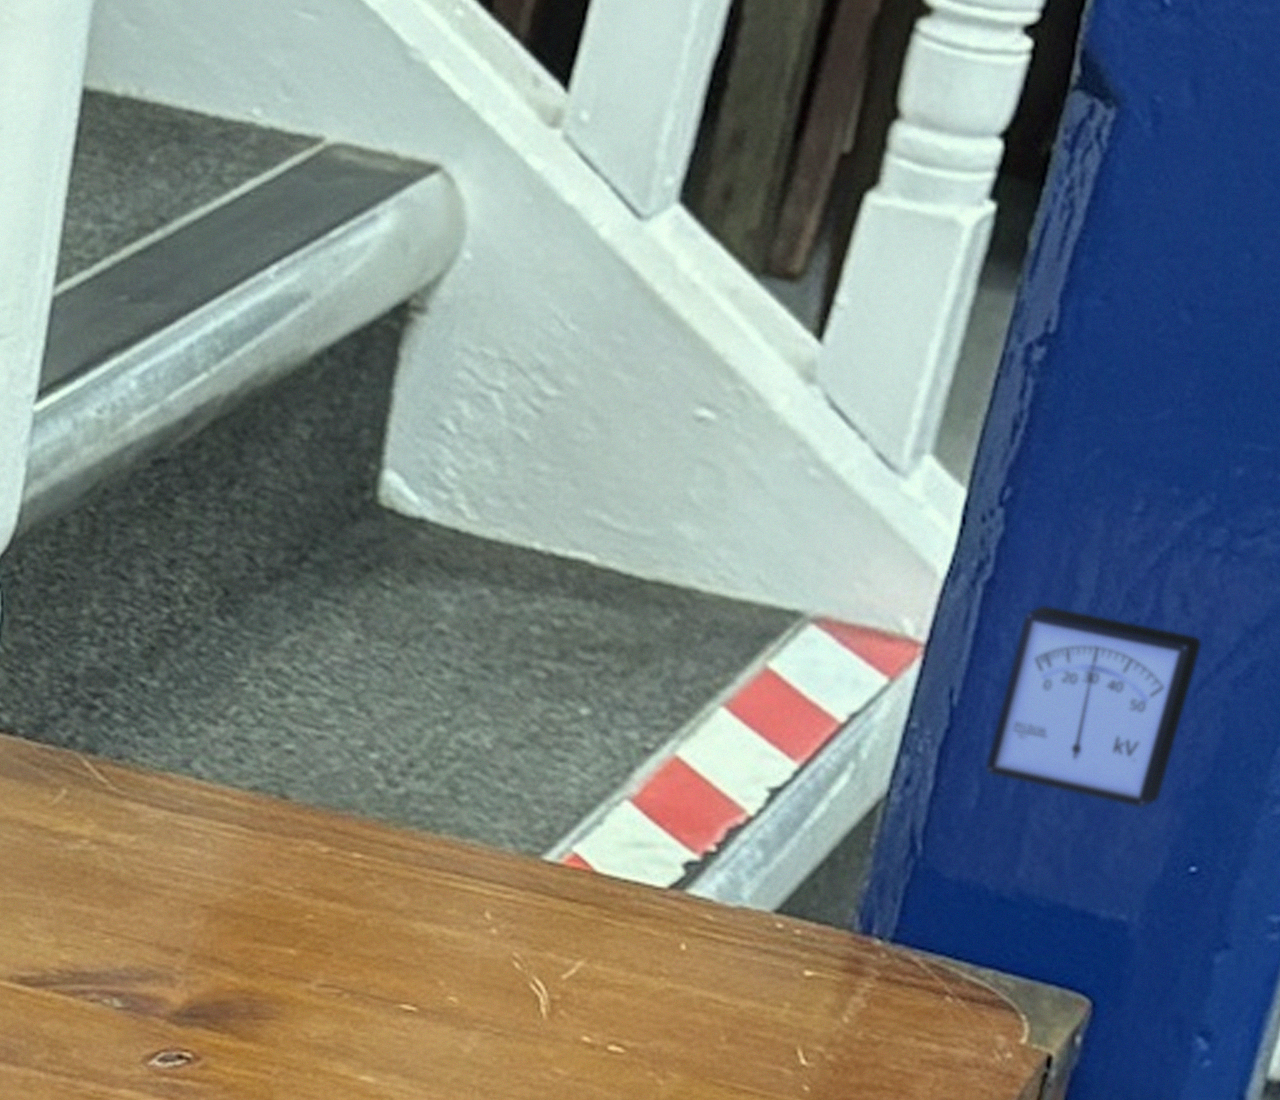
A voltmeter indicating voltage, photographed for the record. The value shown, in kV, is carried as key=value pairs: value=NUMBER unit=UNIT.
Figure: value=30 unit=kV
